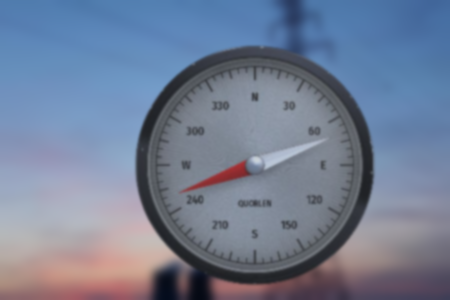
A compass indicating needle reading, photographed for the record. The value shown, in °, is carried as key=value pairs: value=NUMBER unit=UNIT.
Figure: value=250 unit=°
